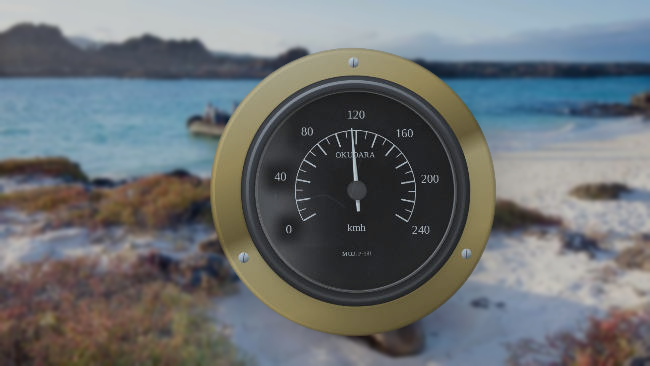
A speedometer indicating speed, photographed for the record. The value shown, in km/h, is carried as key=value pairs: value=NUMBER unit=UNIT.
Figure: value=115 unit=km/h
